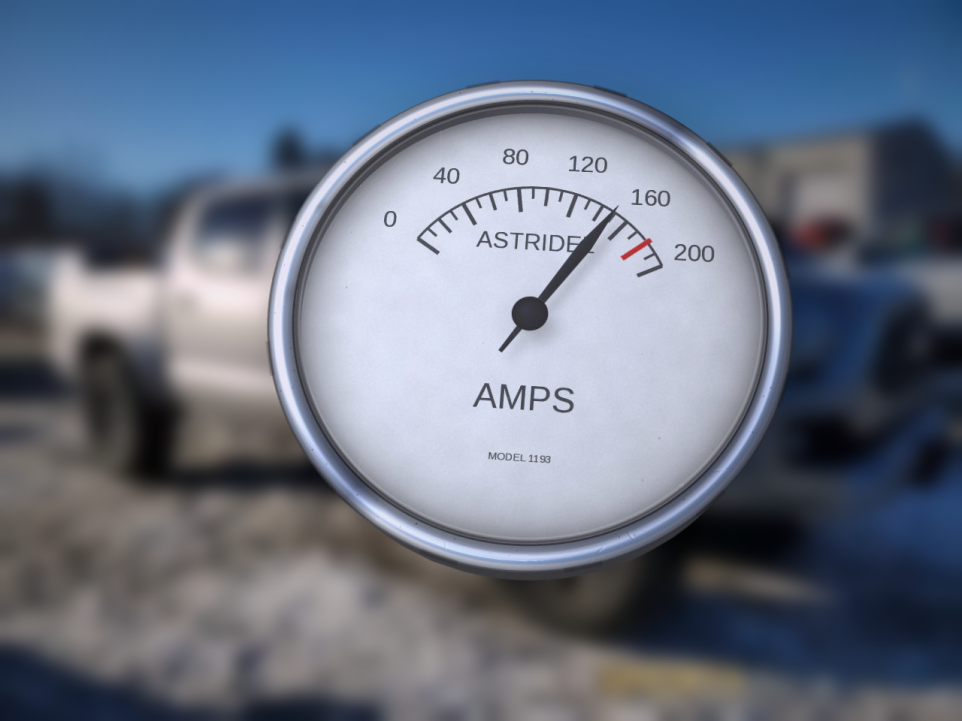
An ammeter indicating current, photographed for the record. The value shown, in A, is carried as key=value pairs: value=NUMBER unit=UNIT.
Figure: value=150 unit=A
